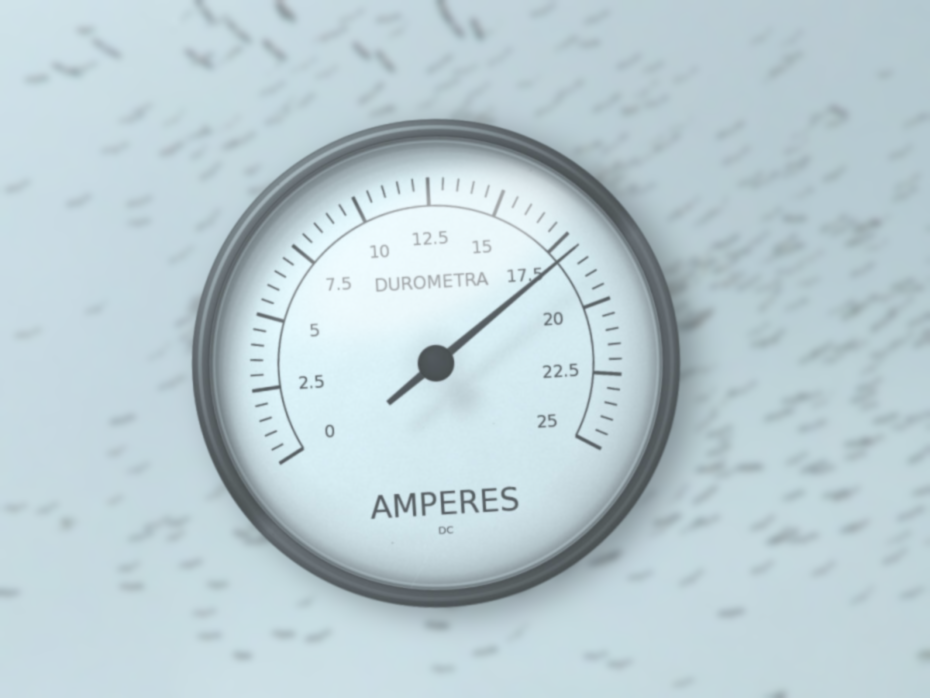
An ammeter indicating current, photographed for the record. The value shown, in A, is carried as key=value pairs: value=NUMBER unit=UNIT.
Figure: value=18 unit=A
